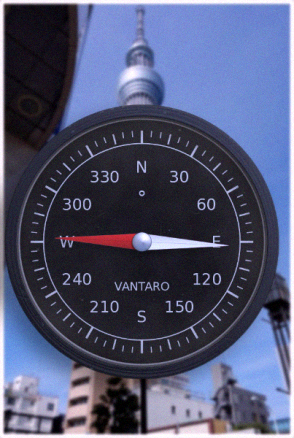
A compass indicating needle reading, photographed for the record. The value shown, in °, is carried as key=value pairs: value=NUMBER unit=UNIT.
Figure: value=272.5 unit=°
